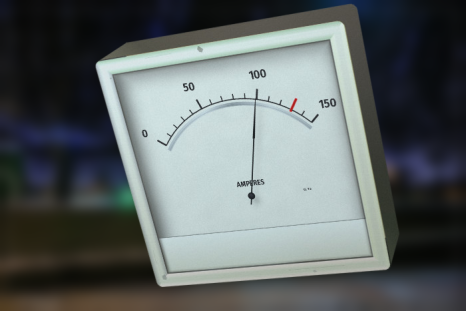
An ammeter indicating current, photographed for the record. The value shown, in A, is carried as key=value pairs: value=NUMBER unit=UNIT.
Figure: value=100 unit=A
